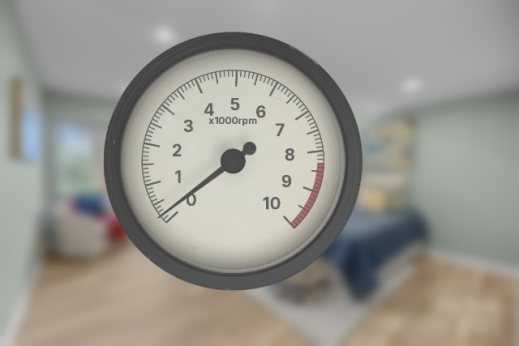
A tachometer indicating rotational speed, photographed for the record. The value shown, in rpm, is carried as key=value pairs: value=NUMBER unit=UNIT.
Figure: value=200 unit=rpm
